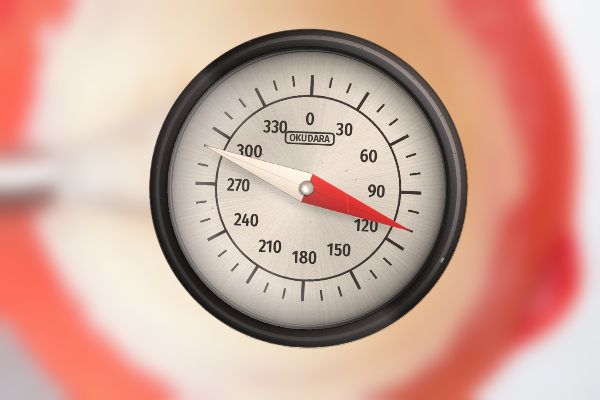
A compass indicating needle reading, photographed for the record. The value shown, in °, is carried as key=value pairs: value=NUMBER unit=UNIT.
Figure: value=110 unit=°
